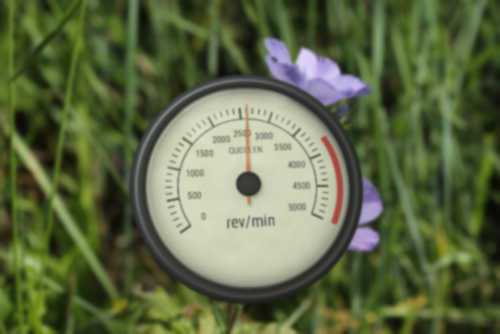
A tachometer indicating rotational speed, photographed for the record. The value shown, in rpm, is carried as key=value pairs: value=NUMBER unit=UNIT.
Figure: value=2600 unit=rpm
